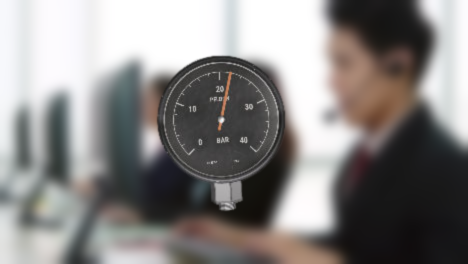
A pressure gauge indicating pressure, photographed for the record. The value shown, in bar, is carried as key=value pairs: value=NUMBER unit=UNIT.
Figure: value=22 unit=bar
